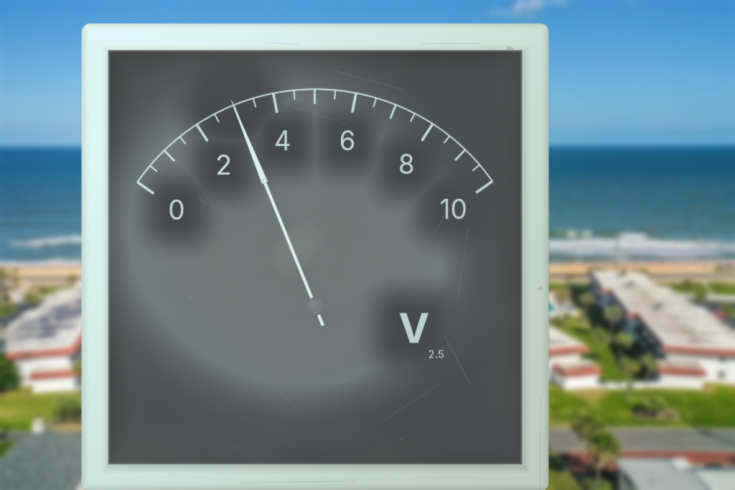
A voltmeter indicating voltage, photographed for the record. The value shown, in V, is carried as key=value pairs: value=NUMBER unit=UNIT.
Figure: value=3 unit=V
